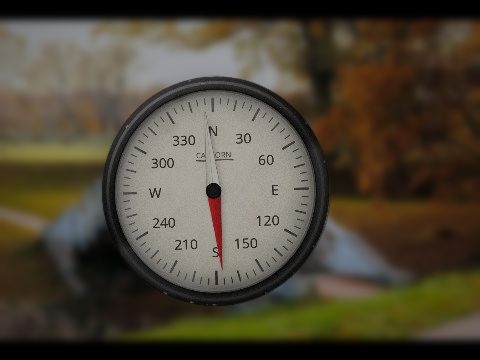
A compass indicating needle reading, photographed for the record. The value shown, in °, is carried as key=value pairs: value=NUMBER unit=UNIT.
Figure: value=175 unit=°
